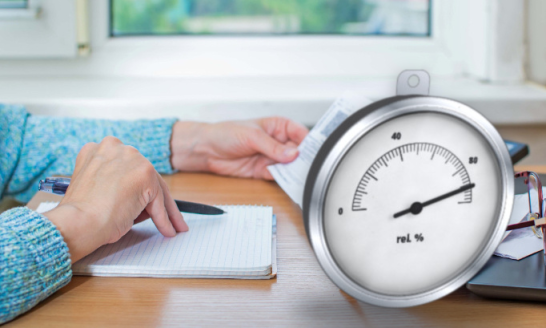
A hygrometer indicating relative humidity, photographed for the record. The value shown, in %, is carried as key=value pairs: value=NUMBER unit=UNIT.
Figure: value=90 unit=%
